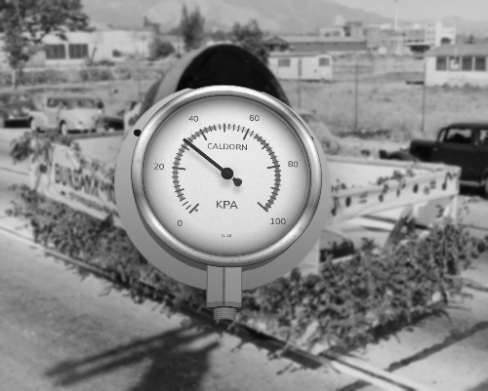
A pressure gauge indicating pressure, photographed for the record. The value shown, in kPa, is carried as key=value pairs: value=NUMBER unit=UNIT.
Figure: value=32 unit=kPa
